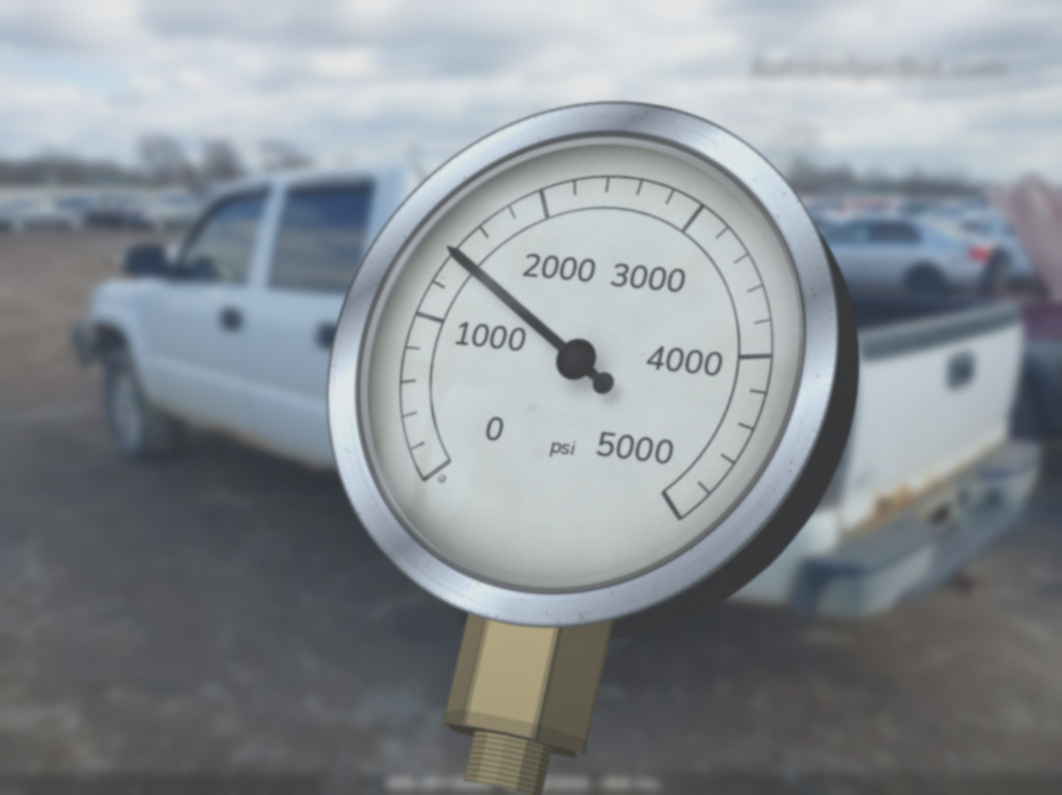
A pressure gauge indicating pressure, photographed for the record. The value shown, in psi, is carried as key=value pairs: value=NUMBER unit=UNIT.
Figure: value=1400 unit=psi
